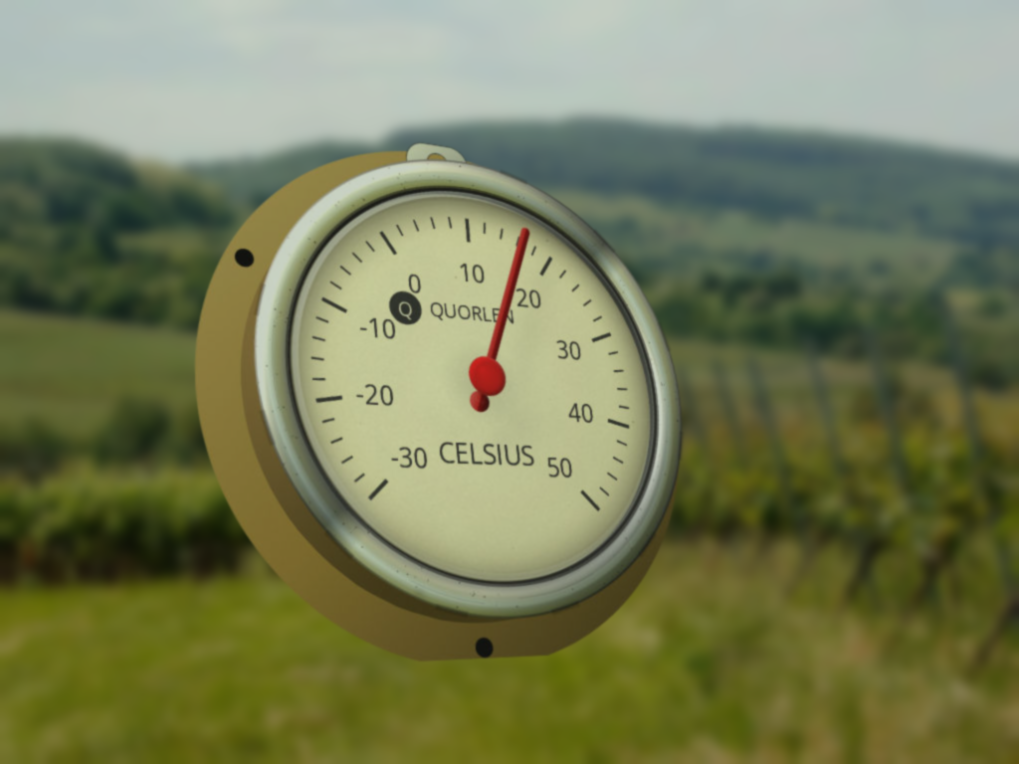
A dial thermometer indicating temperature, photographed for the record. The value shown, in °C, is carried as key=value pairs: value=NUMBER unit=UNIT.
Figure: value=16 unit=°C
